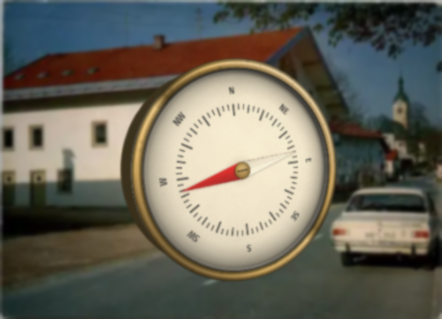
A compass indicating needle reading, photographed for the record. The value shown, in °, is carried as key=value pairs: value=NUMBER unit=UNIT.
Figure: value=260 unit=°
